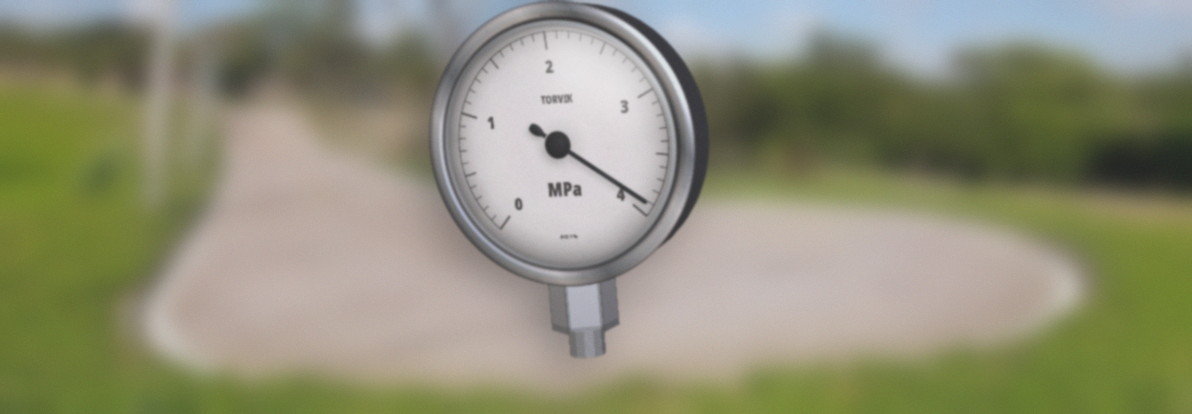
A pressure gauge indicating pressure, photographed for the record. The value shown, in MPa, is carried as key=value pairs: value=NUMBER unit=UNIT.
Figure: value=3.9 unit=MPa
